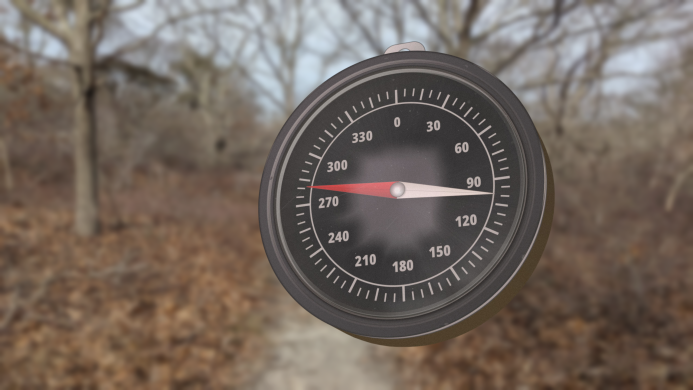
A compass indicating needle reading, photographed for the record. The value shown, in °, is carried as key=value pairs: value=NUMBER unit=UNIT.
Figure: value=280 unit=°
